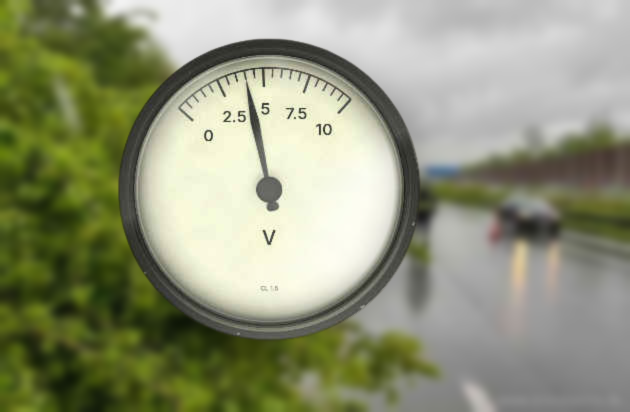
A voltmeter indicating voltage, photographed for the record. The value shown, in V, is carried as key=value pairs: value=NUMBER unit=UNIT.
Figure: value=4 unit=V
